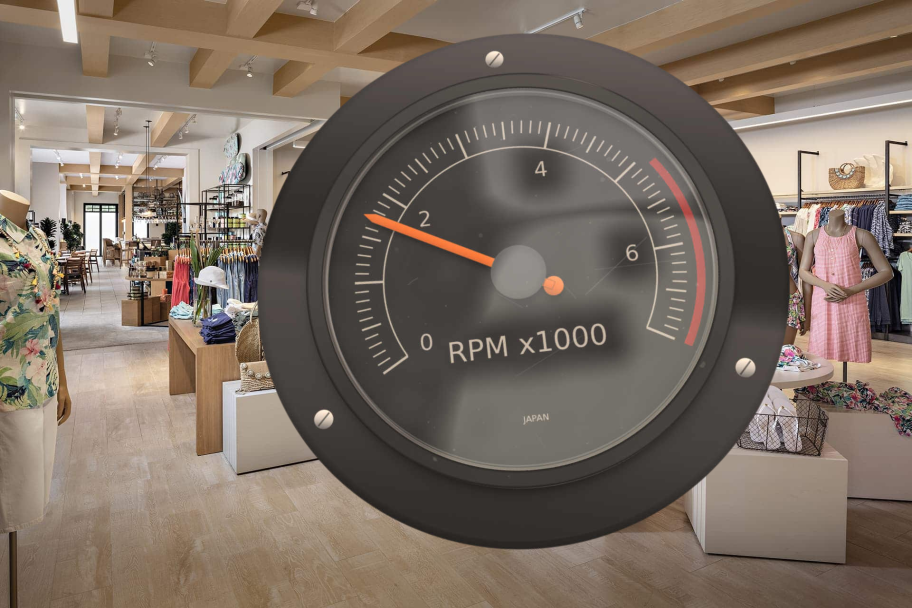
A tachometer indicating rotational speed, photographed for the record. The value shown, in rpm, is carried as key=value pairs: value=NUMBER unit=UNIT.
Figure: value=1700 unit=rpm
